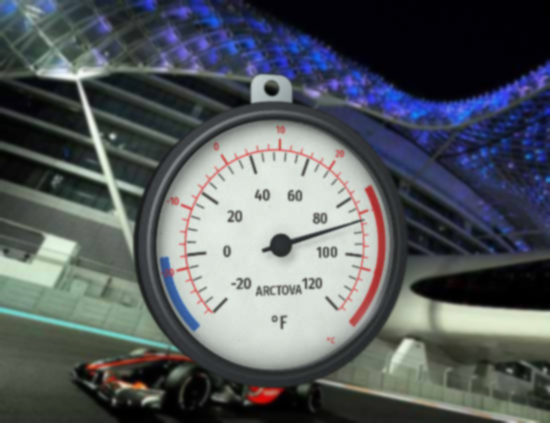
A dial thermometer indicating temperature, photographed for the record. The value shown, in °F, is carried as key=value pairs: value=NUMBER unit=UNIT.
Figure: value=88 unit=°F
